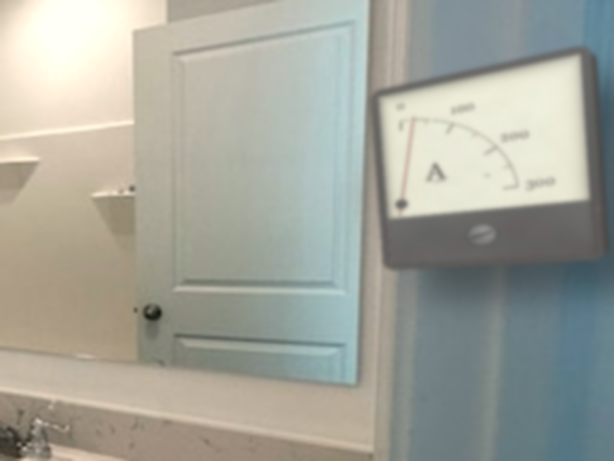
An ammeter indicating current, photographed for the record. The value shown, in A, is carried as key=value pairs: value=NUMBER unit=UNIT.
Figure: value=25 unit=A
